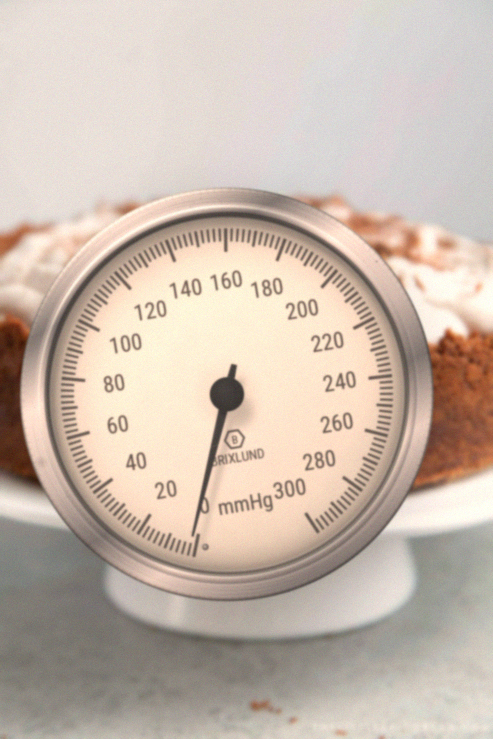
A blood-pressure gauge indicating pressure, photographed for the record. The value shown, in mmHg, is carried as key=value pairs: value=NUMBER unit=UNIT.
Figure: value=2 unit=mmHg
